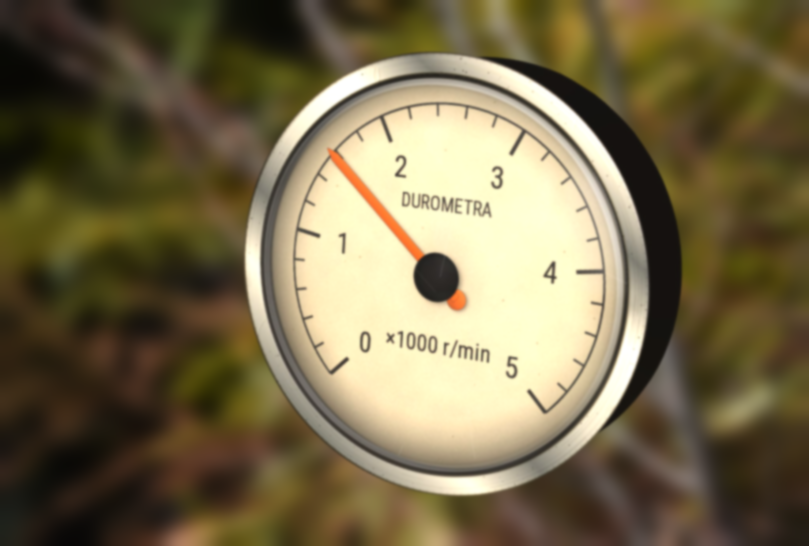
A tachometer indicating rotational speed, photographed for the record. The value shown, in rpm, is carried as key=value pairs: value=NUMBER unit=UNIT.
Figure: value=1600 unit=rpm
